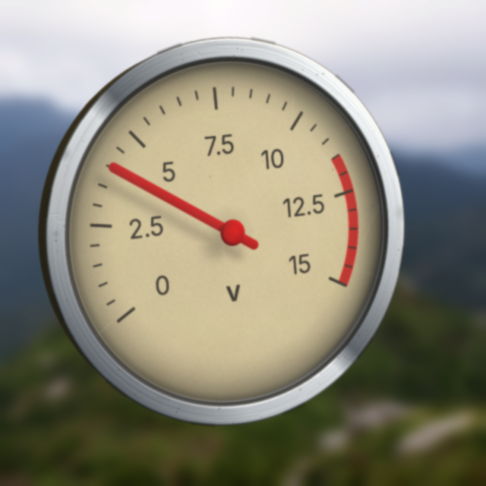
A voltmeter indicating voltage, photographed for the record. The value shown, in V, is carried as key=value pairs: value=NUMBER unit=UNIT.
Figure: value=4 unit=V
